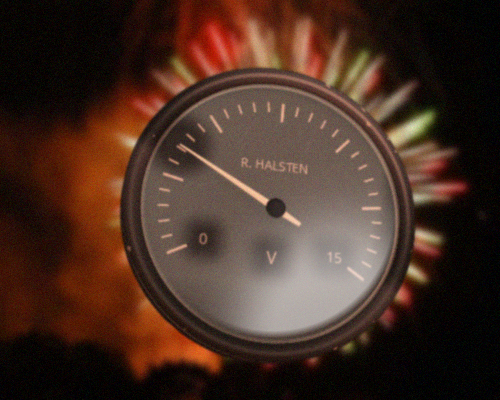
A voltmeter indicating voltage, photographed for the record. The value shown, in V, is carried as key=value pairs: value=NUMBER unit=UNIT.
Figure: value=3.5 unit=V
